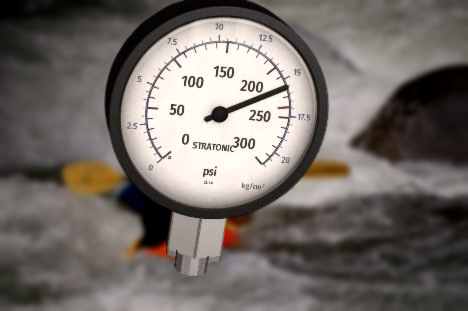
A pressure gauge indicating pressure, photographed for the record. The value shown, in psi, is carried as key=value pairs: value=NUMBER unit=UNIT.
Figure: value=220 unit=psi
